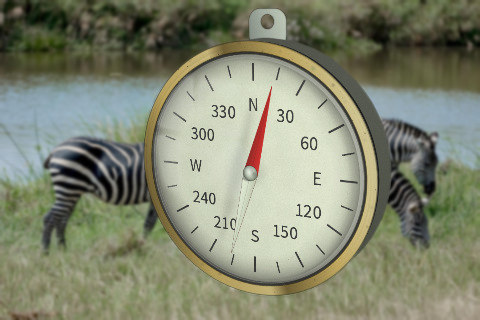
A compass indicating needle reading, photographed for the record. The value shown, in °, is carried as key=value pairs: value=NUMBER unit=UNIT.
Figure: value=15 unit=°
